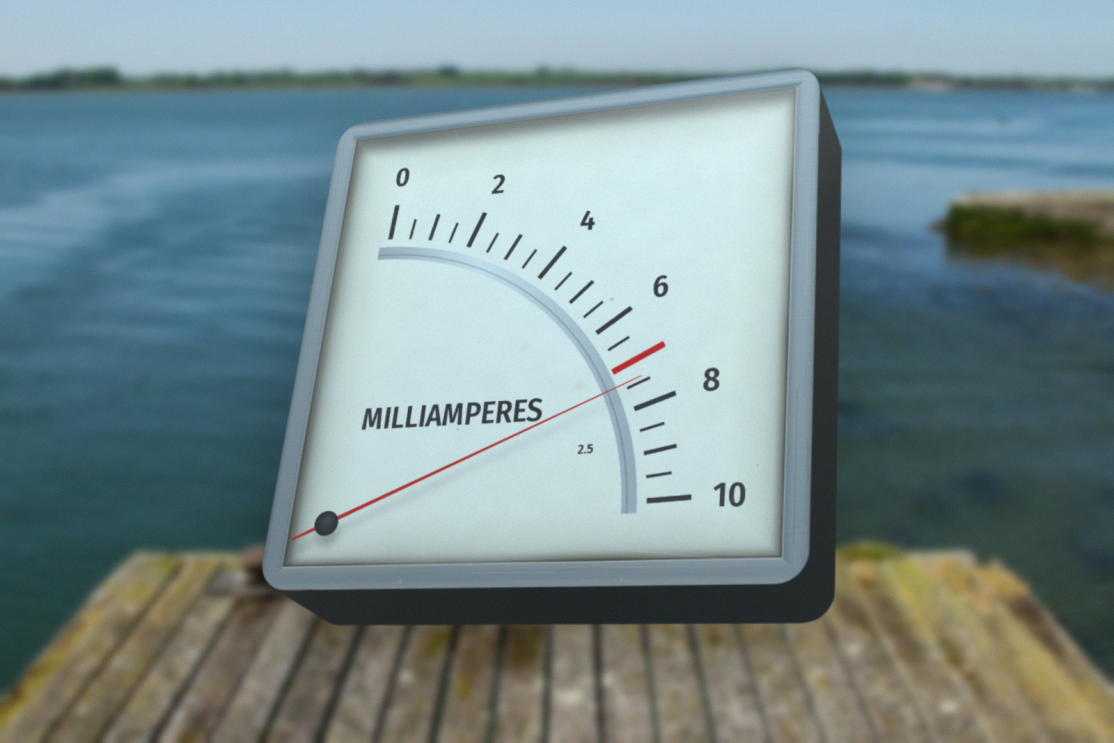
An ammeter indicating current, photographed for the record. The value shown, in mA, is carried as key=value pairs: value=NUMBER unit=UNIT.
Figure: value=7.5 unit=mA
